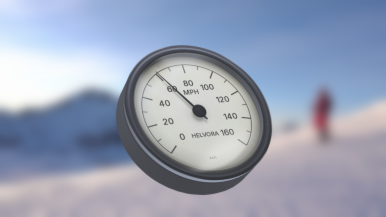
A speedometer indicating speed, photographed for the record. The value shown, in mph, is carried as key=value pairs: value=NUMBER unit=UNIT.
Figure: value=60 unit=mph
